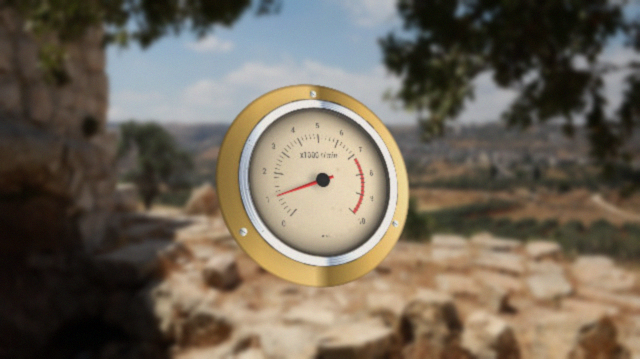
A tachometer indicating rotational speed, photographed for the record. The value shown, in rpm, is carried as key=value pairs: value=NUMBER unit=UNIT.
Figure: value=1000 unit=rpm
